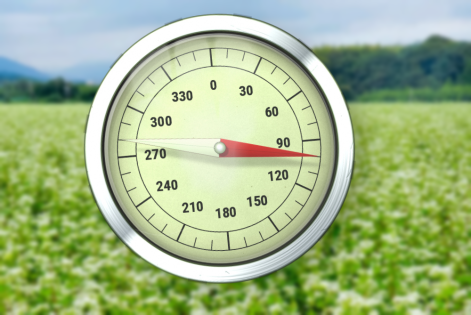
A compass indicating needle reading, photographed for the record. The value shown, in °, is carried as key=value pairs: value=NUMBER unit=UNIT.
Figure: value=100 unit=°
